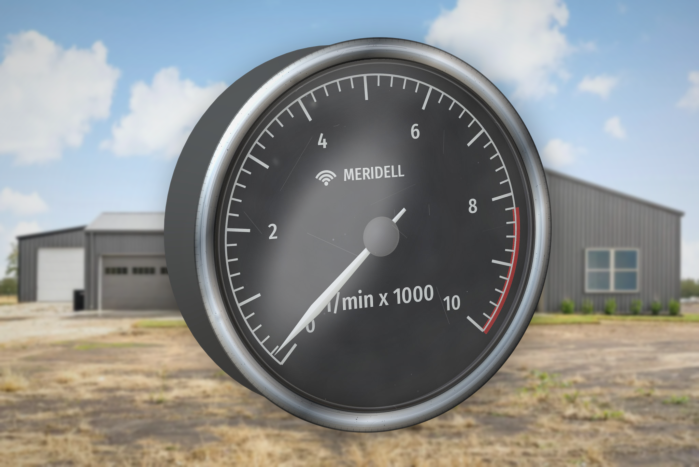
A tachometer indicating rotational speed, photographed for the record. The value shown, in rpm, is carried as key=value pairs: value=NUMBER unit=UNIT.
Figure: value=200 unit=rpm
